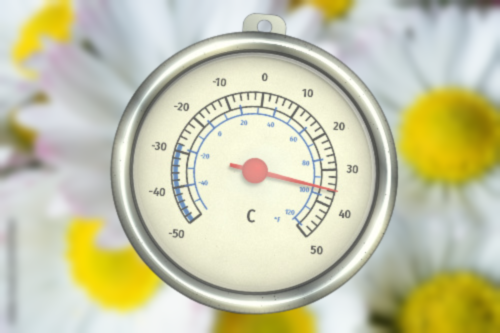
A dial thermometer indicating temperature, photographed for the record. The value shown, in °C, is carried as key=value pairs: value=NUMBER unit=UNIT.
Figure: value=36 unit=°C
